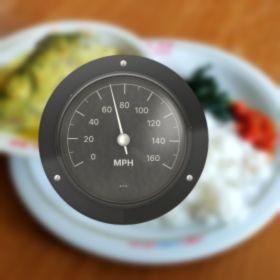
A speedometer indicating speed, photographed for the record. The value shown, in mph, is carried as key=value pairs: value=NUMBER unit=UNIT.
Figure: value=70 unit=mph
